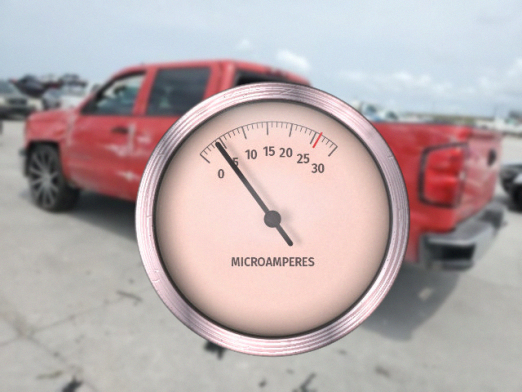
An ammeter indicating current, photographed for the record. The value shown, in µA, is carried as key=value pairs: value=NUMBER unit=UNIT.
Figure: value=4 unit=µA
